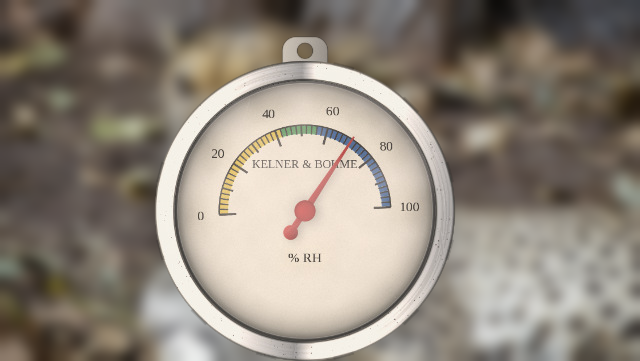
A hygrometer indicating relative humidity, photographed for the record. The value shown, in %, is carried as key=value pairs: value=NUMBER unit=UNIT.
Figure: value=70 unit=%
